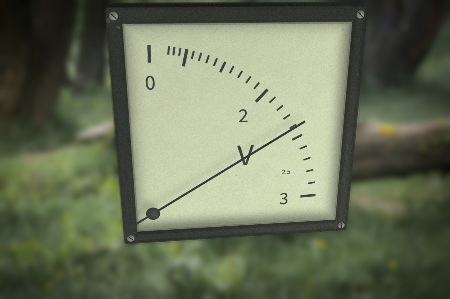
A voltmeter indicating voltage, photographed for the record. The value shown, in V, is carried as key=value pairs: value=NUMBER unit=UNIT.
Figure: value=2.4 unit=V
